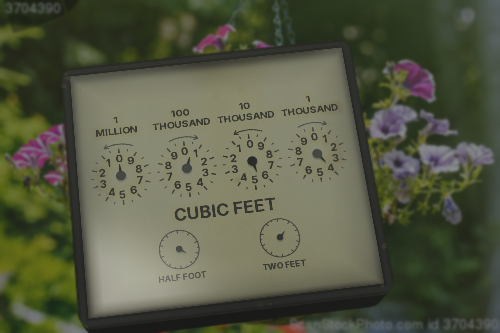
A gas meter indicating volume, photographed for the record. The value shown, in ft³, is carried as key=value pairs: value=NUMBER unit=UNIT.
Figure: value=5400 unit=ft³
